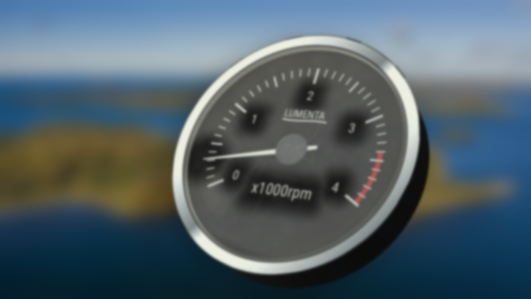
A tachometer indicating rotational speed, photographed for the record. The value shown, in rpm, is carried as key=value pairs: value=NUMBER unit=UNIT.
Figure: value=300 unit=rpm
